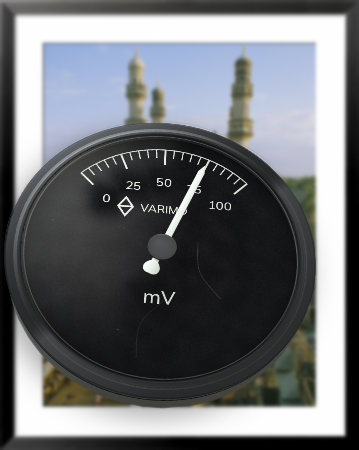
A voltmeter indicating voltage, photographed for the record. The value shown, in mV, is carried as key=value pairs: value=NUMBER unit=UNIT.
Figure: value=75 unit=mV
